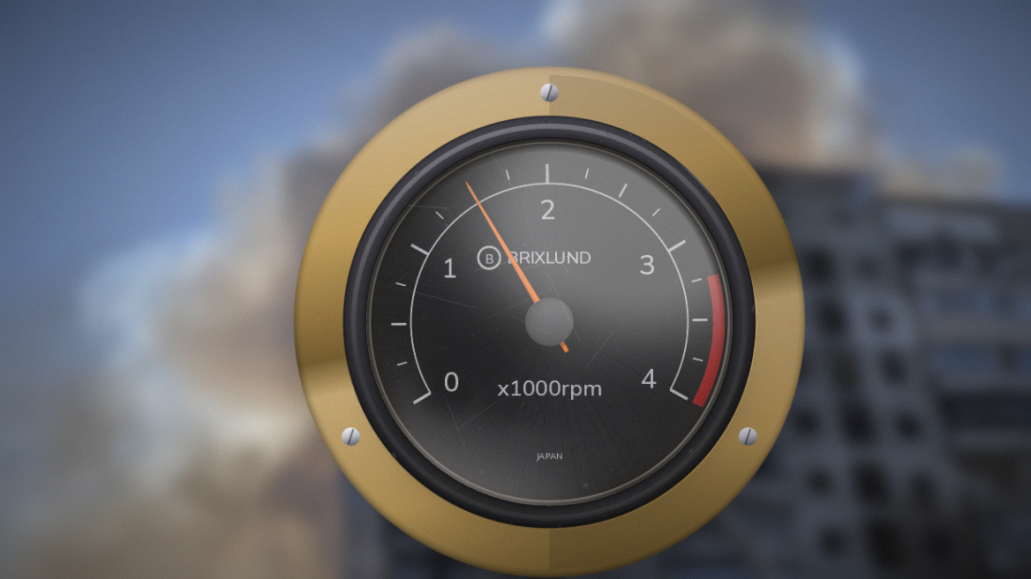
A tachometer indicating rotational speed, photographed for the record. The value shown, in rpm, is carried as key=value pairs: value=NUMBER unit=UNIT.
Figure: value=1500 unit=rpm
